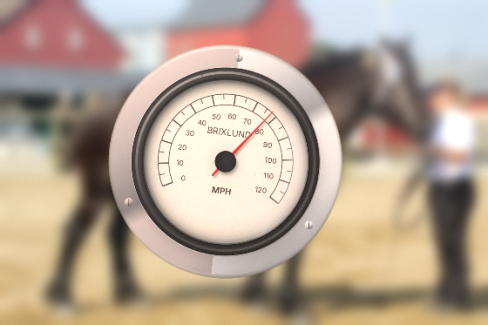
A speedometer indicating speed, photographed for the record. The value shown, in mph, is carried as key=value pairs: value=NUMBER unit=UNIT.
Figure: value=77.5 unit=mph
